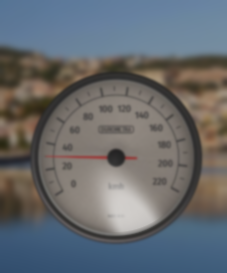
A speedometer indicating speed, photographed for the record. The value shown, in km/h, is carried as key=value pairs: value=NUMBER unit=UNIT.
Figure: value=30 unit=km/h
